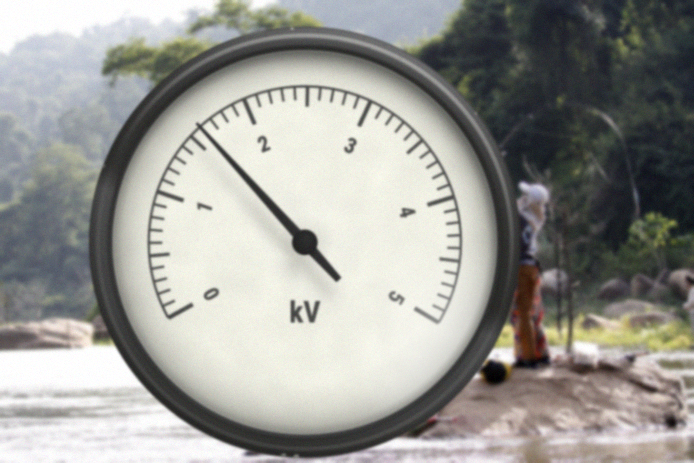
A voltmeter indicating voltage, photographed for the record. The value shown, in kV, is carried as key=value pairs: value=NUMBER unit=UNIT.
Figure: value=1.6 unit=kV
